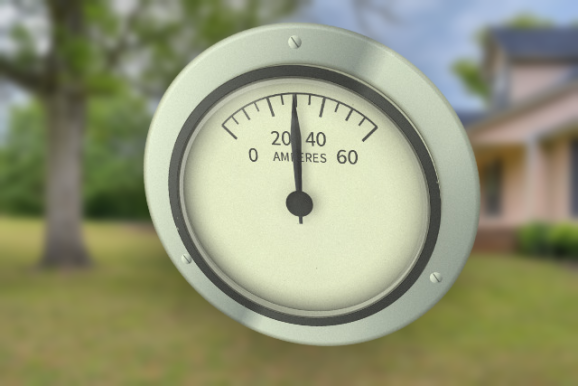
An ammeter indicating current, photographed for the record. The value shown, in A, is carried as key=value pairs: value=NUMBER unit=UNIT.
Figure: value=30 unit=A
